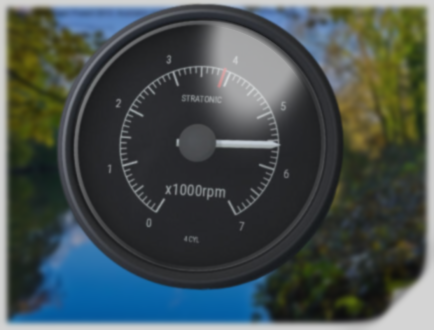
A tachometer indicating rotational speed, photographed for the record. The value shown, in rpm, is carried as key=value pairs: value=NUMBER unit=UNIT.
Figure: value=5600 unit=rpm
